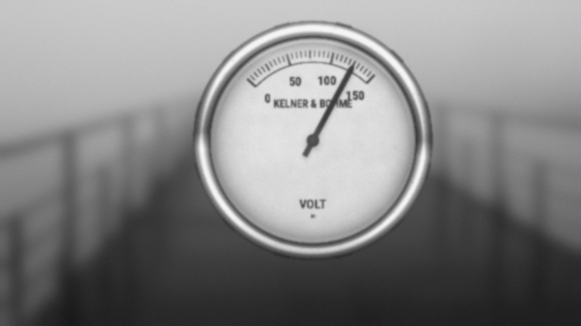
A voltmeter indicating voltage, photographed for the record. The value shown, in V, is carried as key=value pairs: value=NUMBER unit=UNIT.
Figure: value=125 unit=V
